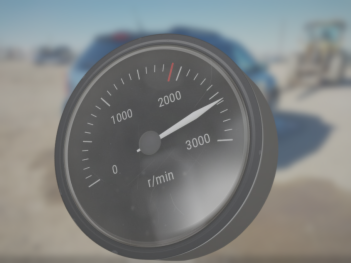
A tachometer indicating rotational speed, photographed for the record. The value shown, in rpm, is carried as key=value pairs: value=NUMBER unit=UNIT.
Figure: value=2600 unit=rpm
